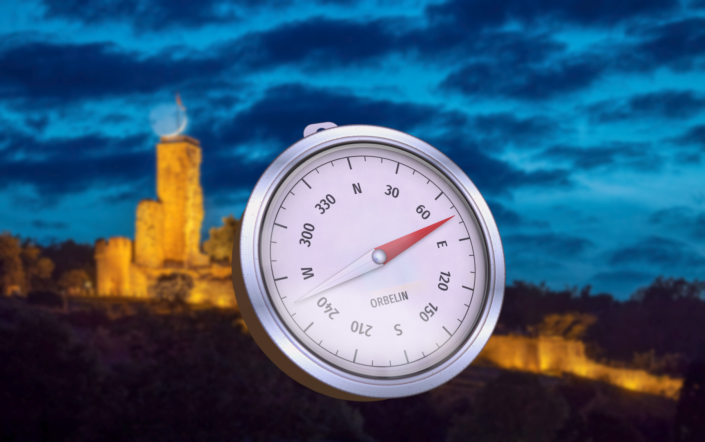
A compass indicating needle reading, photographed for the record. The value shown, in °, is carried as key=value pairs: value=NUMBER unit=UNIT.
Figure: value=75 unit=°
